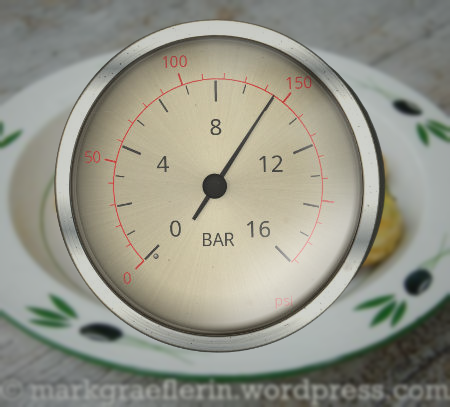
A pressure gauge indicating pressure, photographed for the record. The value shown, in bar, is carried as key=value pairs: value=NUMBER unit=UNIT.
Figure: value=10 unit=bar
